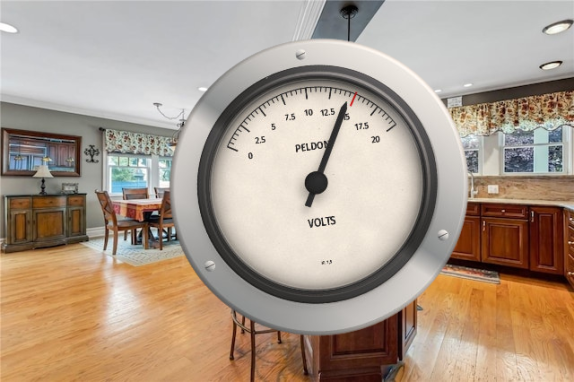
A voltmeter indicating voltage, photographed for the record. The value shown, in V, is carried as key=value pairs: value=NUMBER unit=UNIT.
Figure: value=14.5 unit=V
